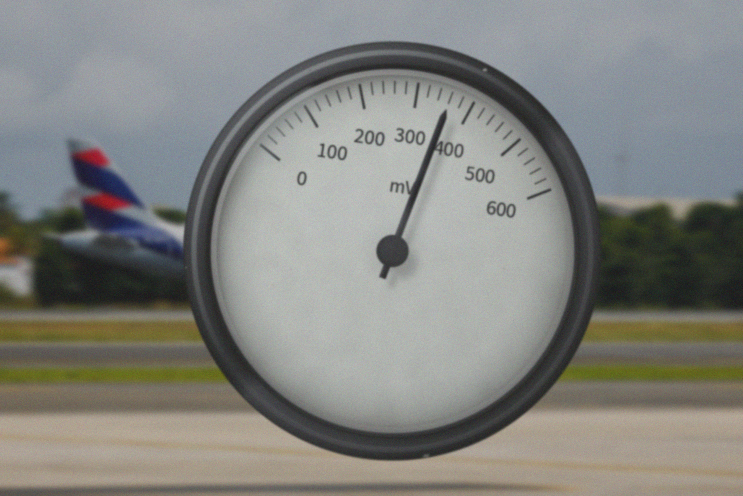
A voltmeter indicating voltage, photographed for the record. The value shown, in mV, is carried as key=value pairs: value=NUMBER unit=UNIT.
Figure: value=360 unit=mV
